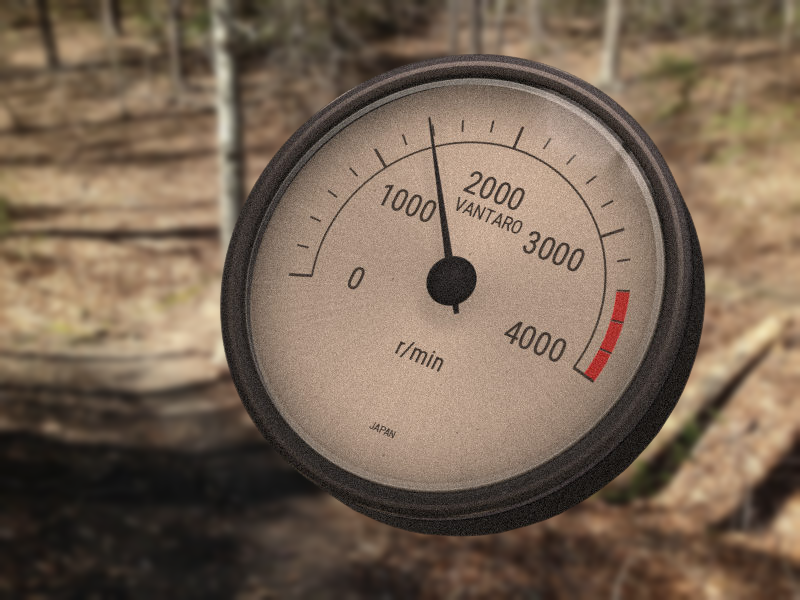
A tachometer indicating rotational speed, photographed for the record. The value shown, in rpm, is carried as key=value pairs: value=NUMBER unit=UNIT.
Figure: value=1400 unit=rpm
